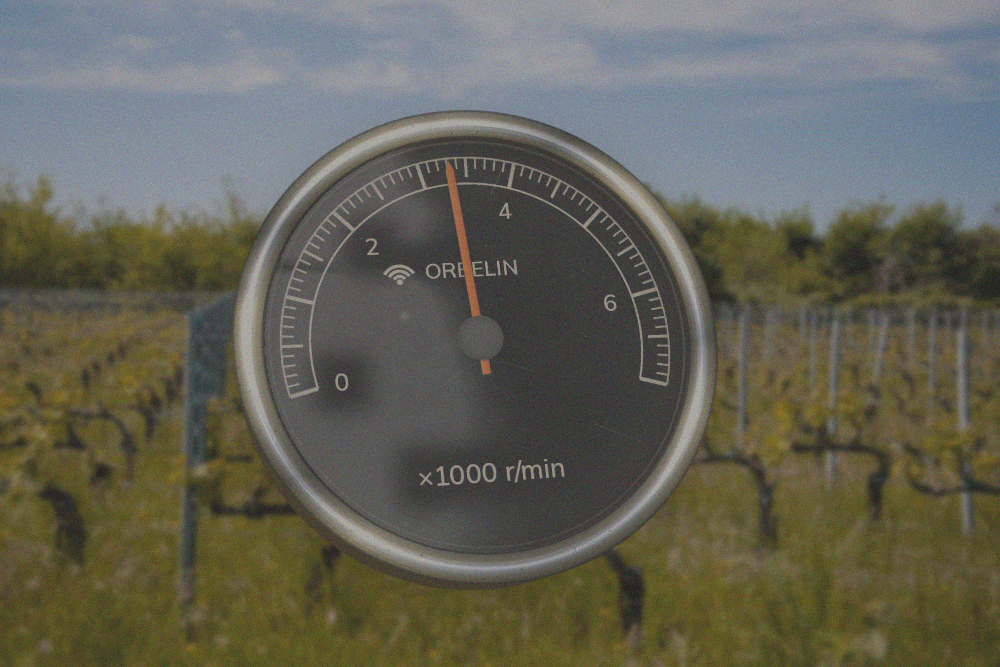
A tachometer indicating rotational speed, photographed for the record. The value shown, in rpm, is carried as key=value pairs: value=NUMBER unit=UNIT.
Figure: value=3300 unit=rpm
